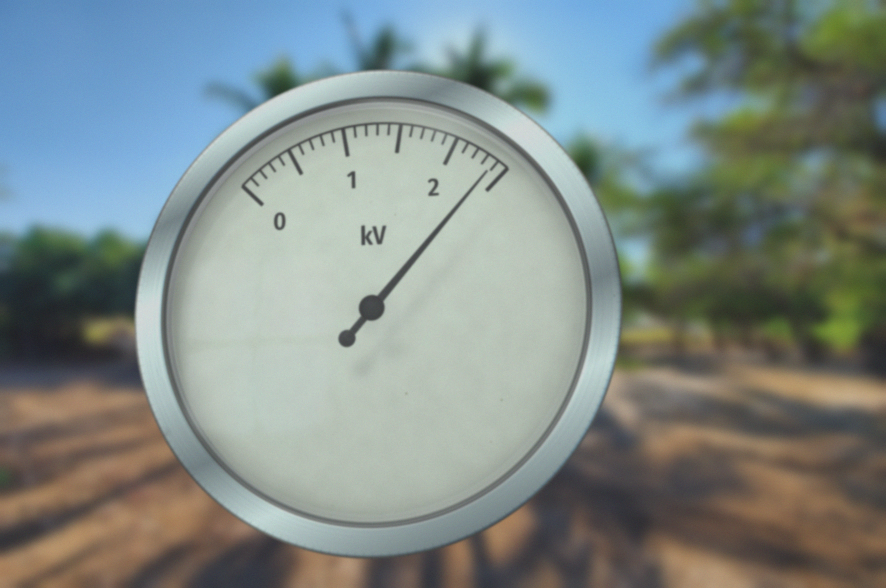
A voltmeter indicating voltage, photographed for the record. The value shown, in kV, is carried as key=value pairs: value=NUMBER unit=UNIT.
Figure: value=2.4 unit=kV
